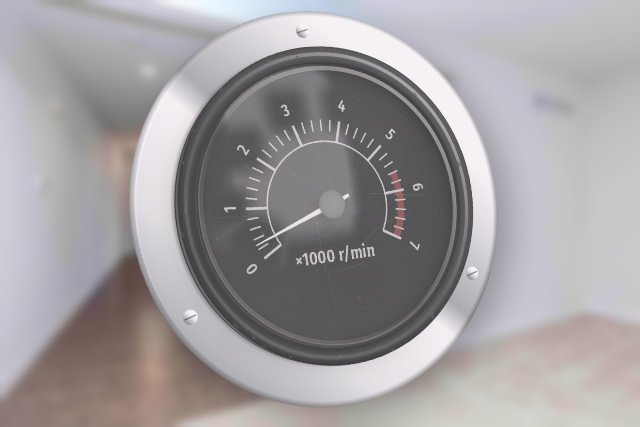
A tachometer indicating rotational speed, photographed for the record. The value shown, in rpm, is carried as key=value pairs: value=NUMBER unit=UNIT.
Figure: value=300 unit=rpm
